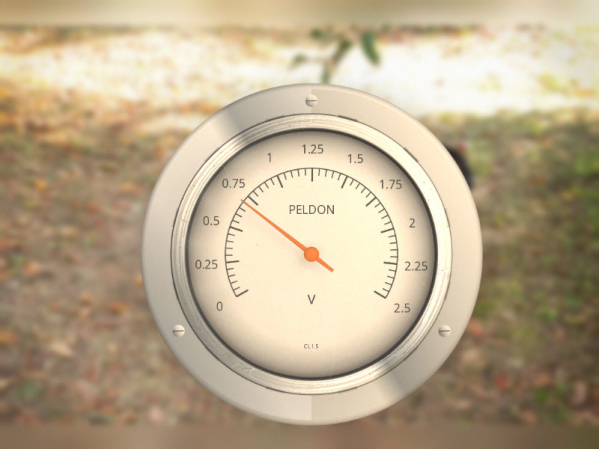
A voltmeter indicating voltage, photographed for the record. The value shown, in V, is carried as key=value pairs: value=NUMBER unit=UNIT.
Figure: value=0.7 unit=V
